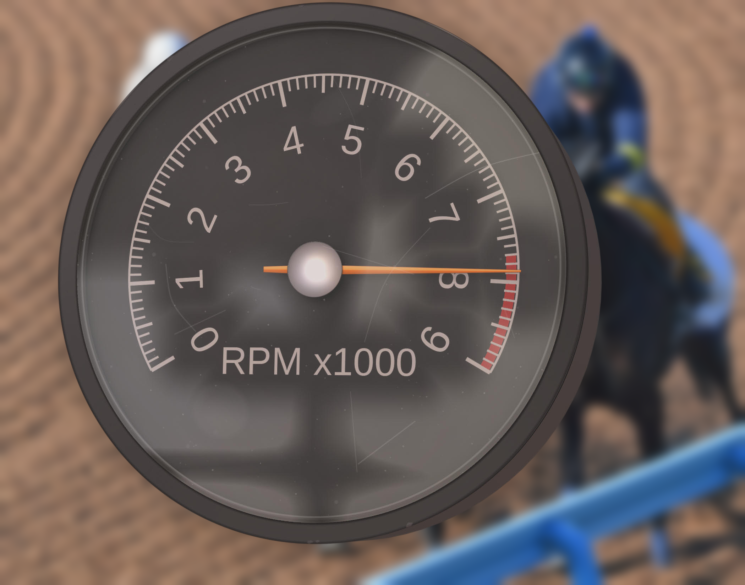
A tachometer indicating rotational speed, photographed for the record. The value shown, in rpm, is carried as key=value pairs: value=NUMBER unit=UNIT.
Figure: value=7900 unit=rpm
